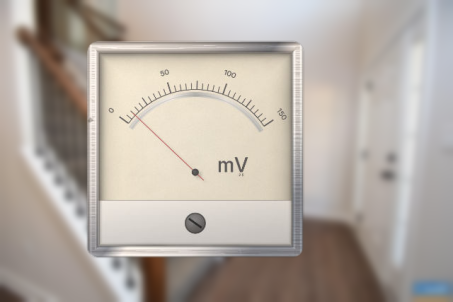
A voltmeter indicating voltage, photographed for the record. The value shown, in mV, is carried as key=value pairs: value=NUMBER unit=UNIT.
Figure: value=10 unit=mV
